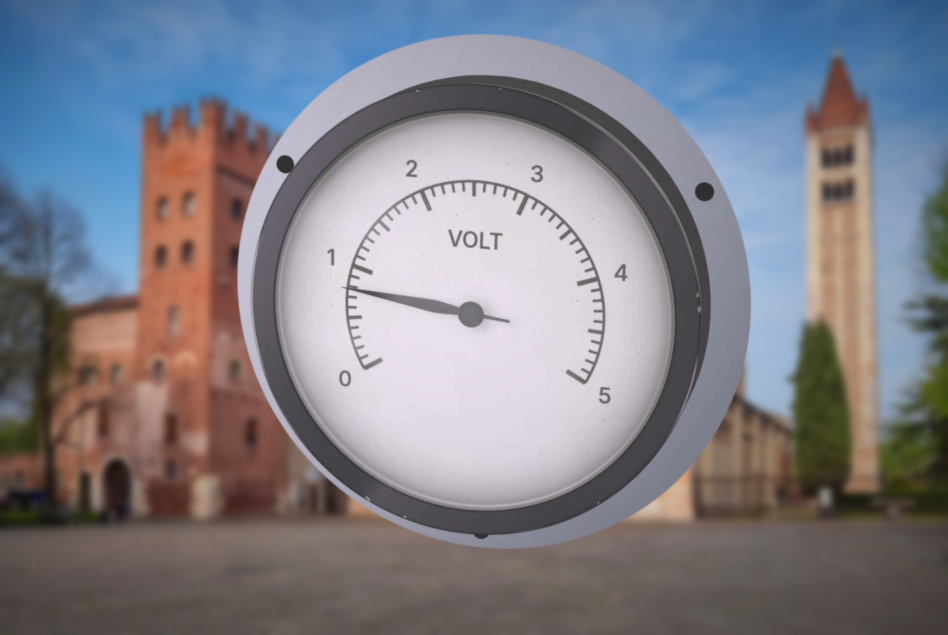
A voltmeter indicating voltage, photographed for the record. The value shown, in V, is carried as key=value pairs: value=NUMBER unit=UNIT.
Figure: value=0.8 unit=V
